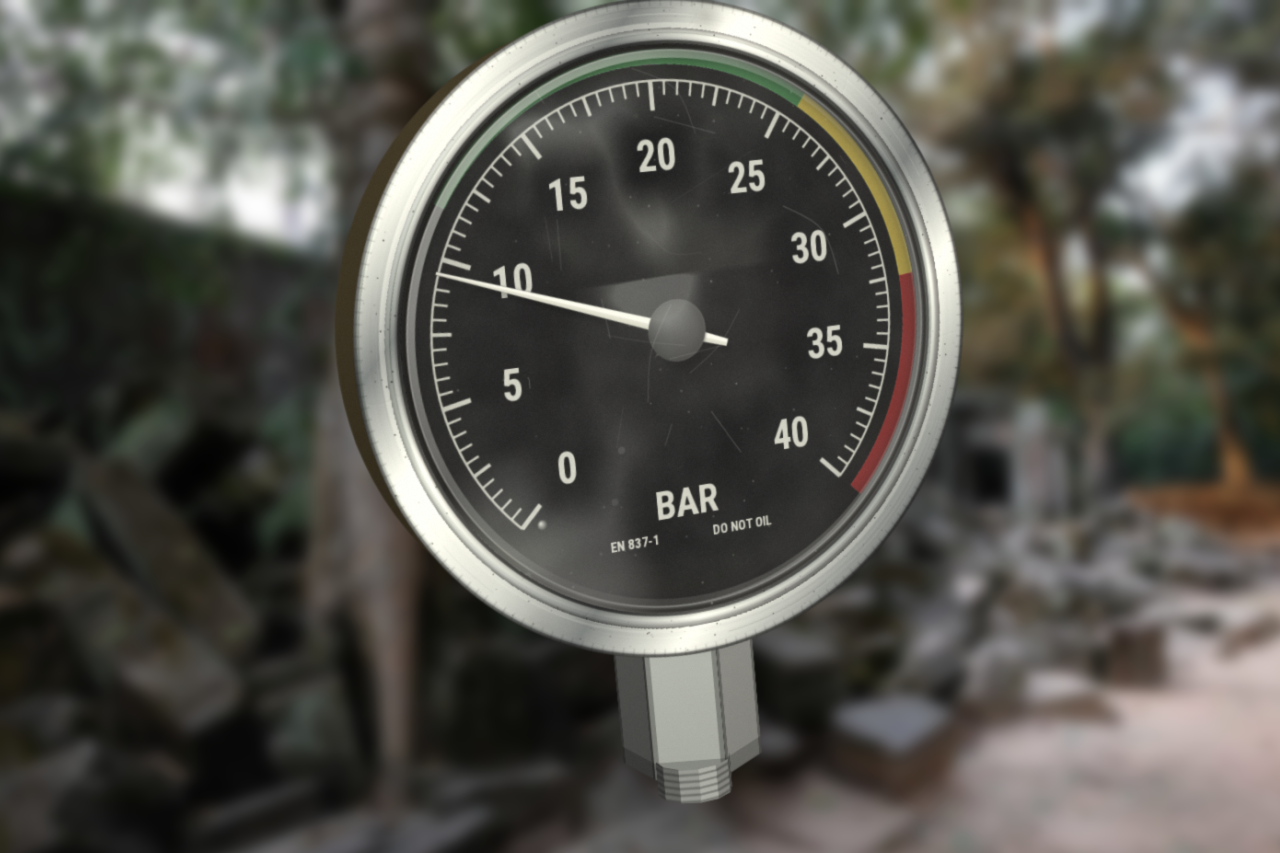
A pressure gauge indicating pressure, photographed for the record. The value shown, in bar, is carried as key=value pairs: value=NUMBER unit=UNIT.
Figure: value=9.5 unit=bar
